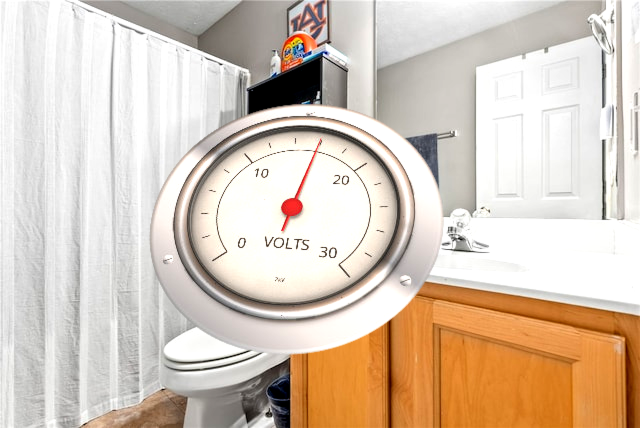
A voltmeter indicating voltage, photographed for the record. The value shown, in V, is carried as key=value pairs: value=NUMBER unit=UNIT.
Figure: value=16 unit=V
